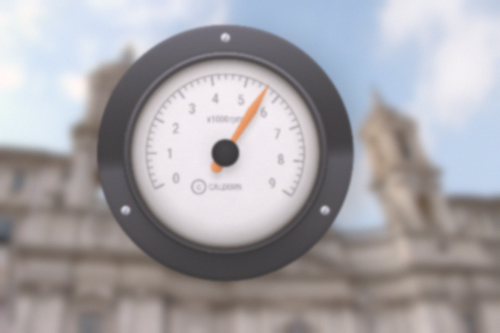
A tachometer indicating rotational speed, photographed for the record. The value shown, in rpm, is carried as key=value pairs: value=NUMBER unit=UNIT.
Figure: value=5600 unit=rpm
